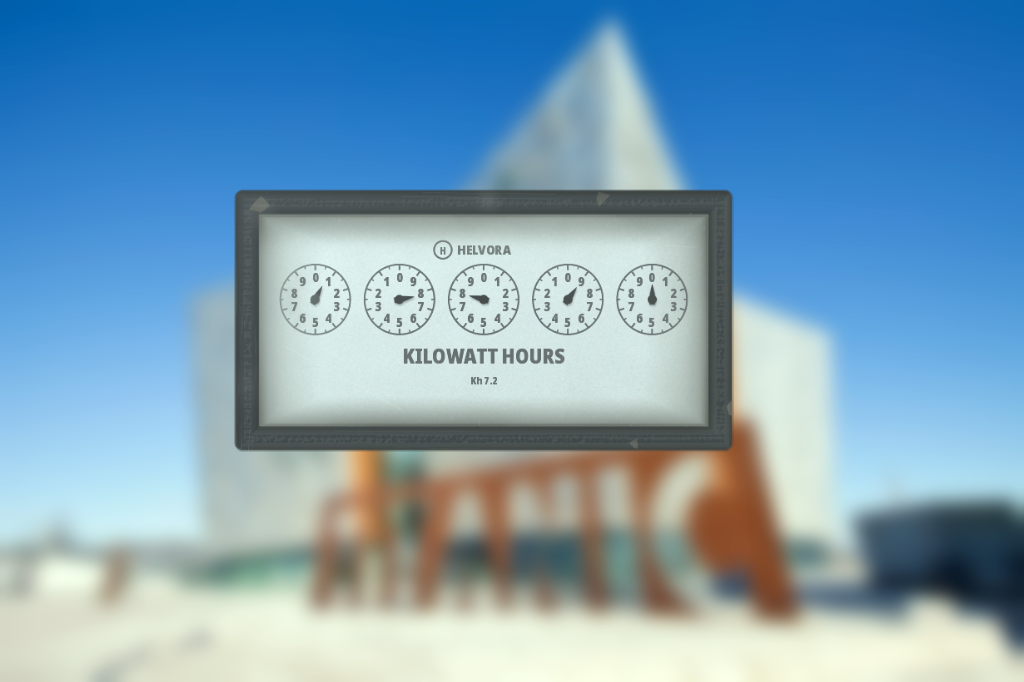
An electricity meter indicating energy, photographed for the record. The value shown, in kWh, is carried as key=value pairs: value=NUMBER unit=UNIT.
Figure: value=7790 unit=kWh
